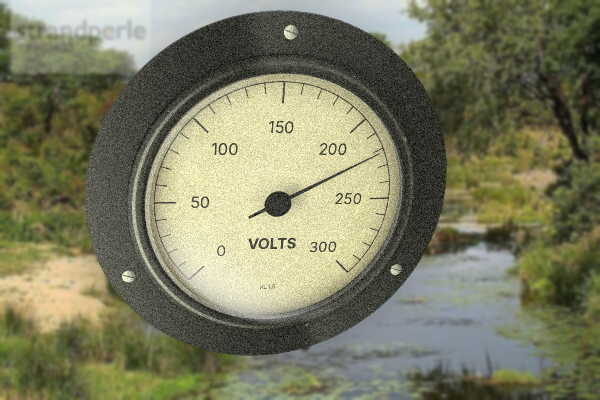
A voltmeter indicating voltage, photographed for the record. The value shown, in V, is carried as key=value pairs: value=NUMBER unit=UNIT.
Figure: value=220 unit=V
